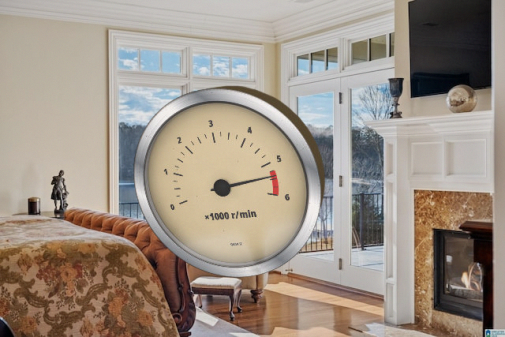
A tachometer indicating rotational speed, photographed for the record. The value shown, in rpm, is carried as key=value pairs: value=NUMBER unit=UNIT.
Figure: value=5375 unit=rpm
